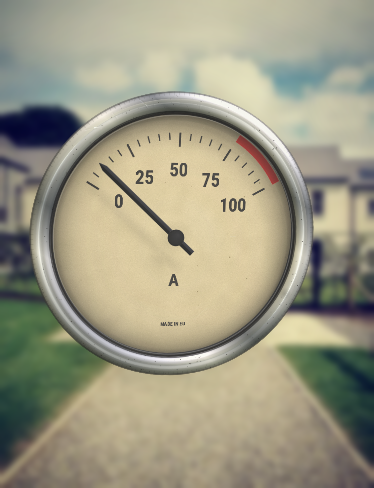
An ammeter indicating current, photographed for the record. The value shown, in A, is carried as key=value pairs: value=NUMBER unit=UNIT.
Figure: value=10 unit=A
